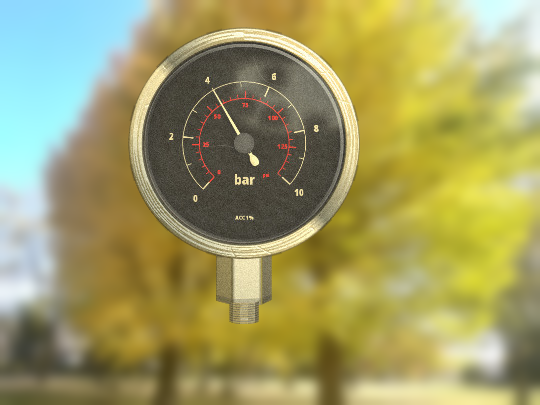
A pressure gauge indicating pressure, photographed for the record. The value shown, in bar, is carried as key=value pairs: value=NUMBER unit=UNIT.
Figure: value=4 unit=bar
